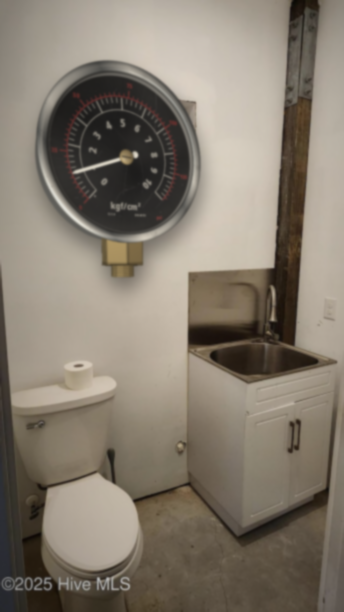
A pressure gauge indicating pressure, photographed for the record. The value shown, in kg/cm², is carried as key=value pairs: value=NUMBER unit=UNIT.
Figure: value=1 unit=kg/cm²
